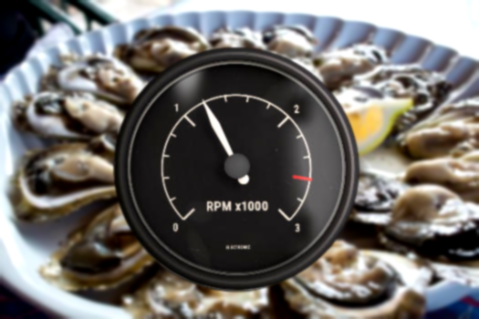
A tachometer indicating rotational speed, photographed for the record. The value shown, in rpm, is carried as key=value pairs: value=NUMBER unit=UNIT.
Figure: value=1200 unit=rpm
